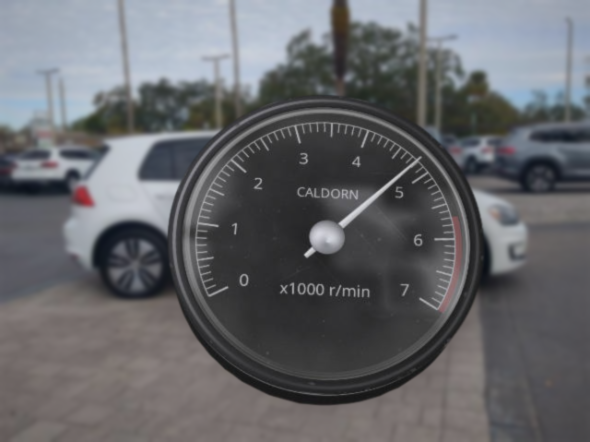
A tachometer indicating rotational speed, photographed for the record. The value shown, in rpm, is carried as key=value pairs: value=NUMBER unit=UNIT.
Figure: value=4800 unit=rpm
